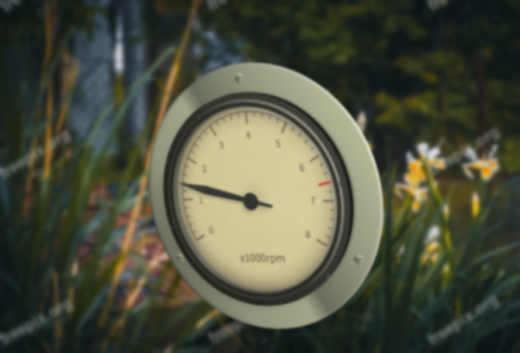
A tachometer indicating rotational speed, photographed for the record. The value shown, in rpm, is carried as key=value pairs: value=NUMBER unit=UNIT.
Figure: value=1400 unit=rpm
